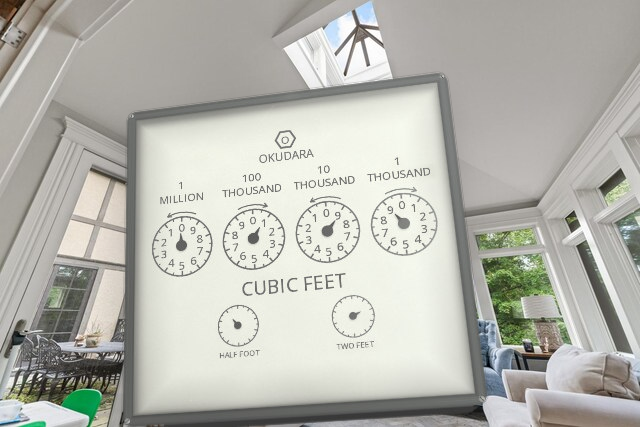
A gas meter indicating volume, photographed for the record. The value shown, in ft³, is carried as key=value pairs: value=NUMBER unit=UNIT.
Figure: value=8900 unit=ft³
